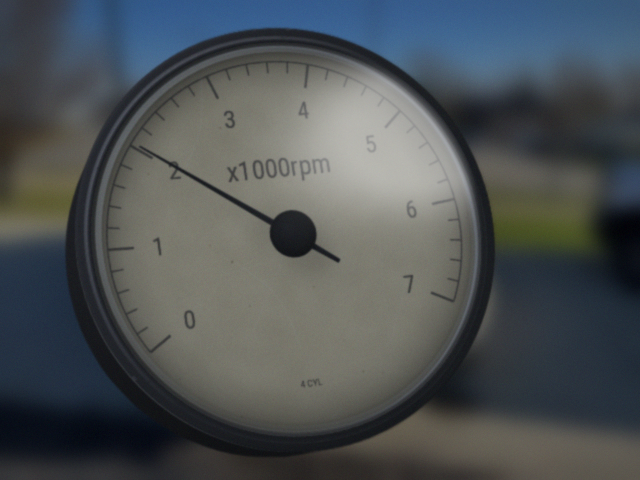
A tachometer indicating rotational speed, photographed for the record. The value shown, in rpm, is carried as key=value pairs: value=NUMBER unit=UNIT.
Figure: value=2000 unit=rpm
